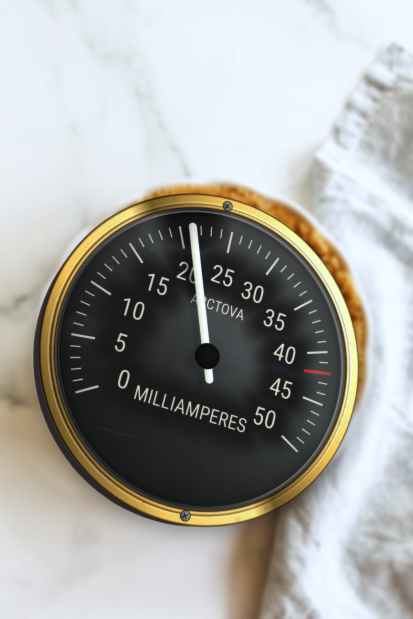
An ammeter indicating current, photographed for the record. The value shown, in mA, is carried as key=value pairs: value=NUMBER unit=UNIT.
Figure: value=21 unit=mA
